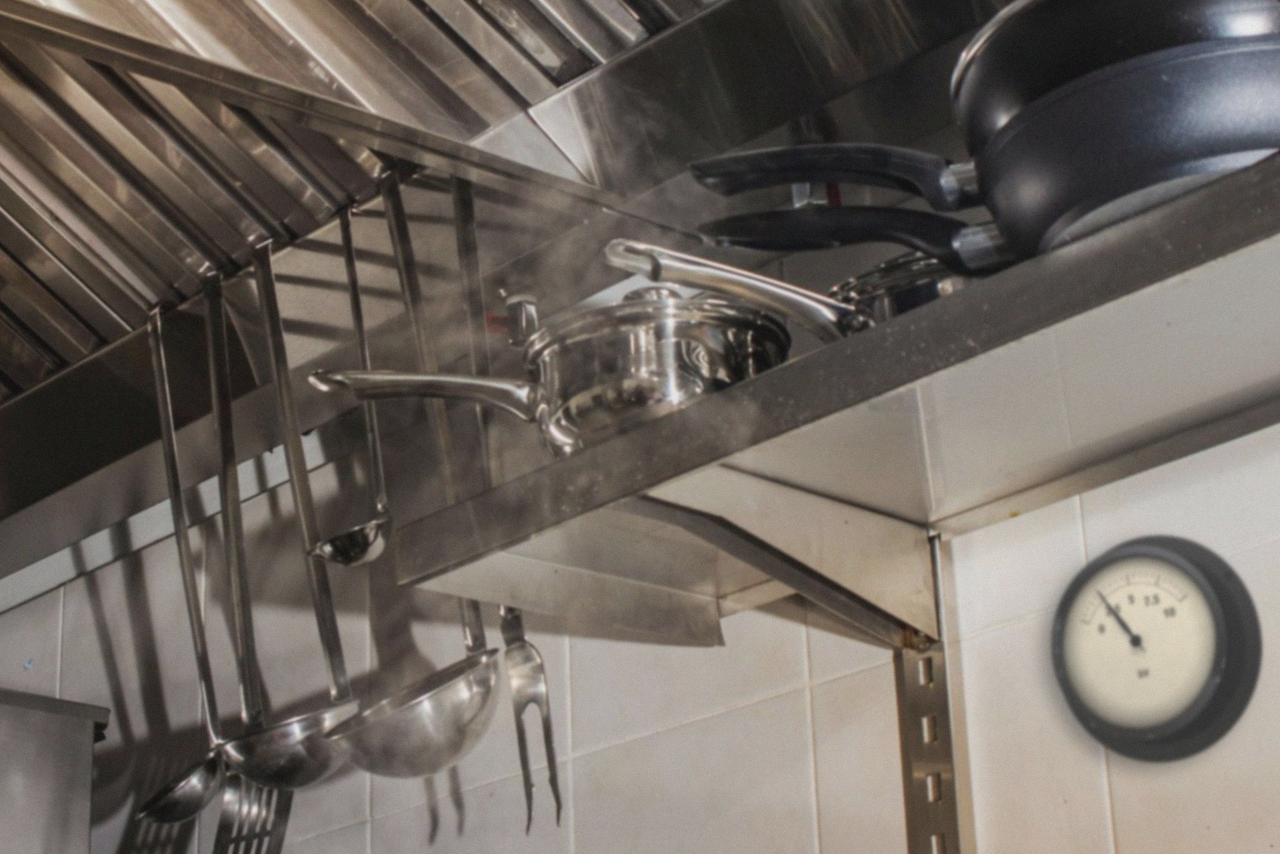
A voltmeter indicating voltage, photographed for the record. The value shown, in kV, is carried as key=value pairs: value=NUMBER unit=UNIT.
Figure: value=2.5 unit=kV
